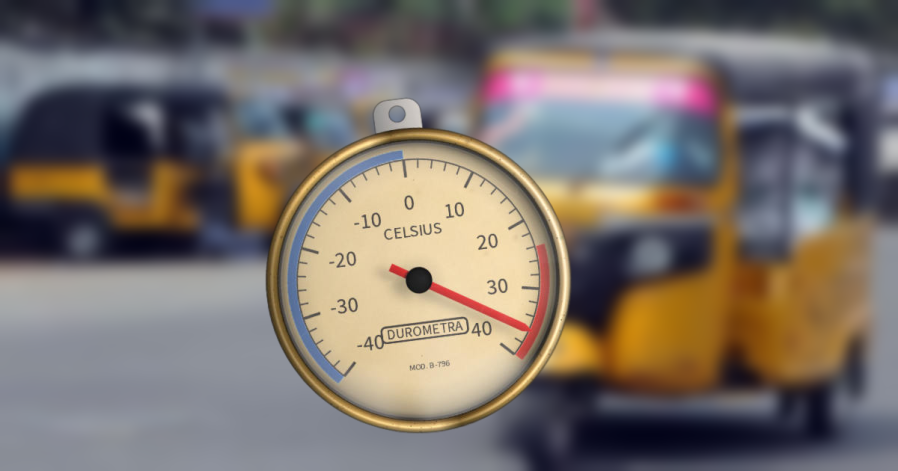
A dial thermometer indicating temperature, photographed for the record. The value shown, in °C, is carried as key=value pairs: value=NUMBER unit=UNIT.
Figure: value=36 unit=°C
